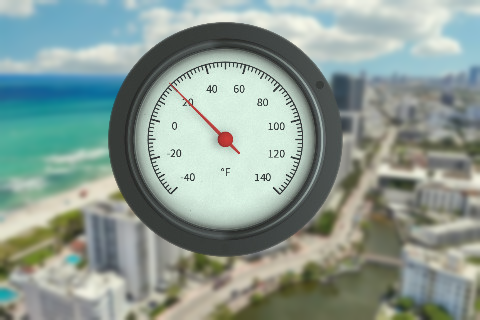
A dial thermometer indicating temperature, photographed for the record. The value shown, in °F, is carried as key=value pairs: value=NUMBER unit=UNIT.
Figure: value=20 unit=°F
